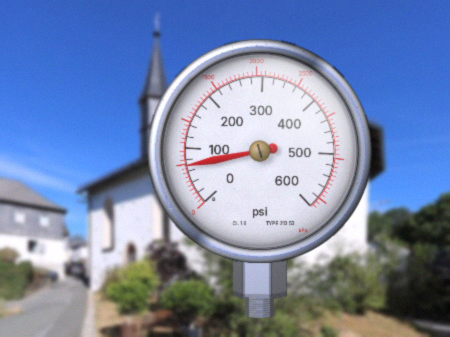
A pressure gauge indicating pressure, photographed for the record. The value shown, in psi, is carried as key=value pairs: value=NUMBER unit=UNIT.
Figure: value=70 unit=psi
